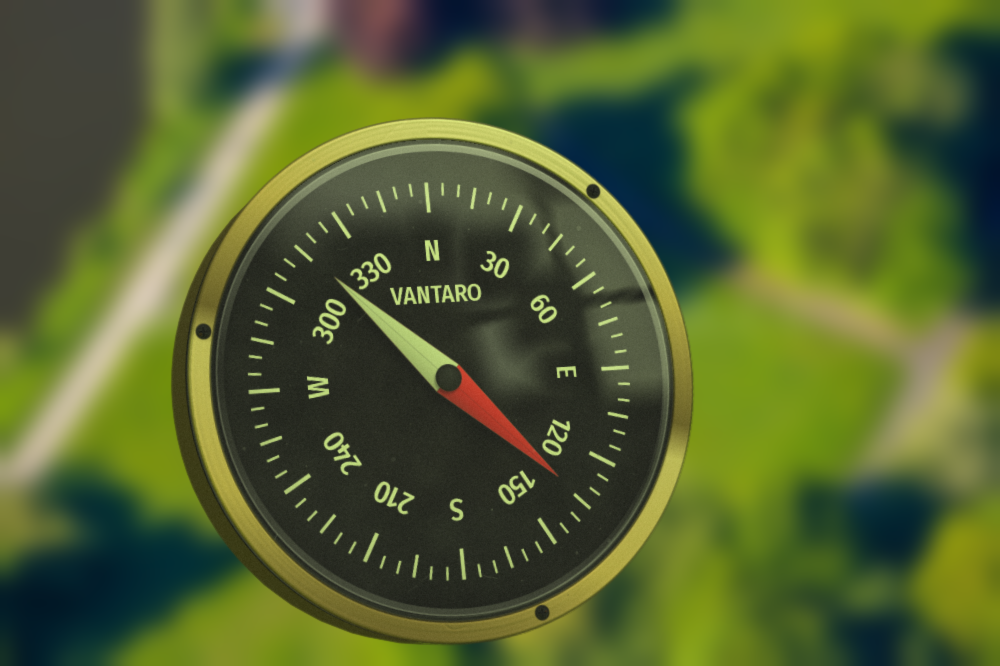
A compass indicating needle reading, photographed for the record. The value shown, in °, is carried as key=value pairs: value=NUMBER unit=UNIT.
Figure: value=135 unit=°
